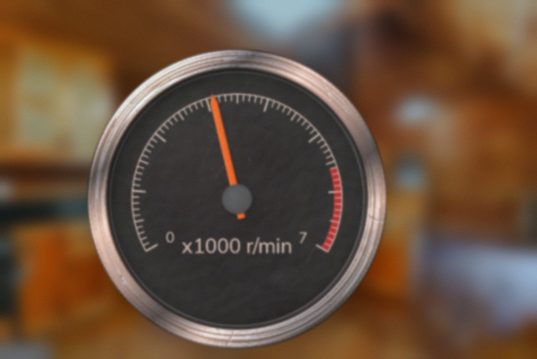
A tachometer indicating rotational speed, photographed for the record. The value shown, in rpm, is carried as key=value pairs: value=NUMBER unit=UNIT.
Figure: value=3100 unit=rpm
